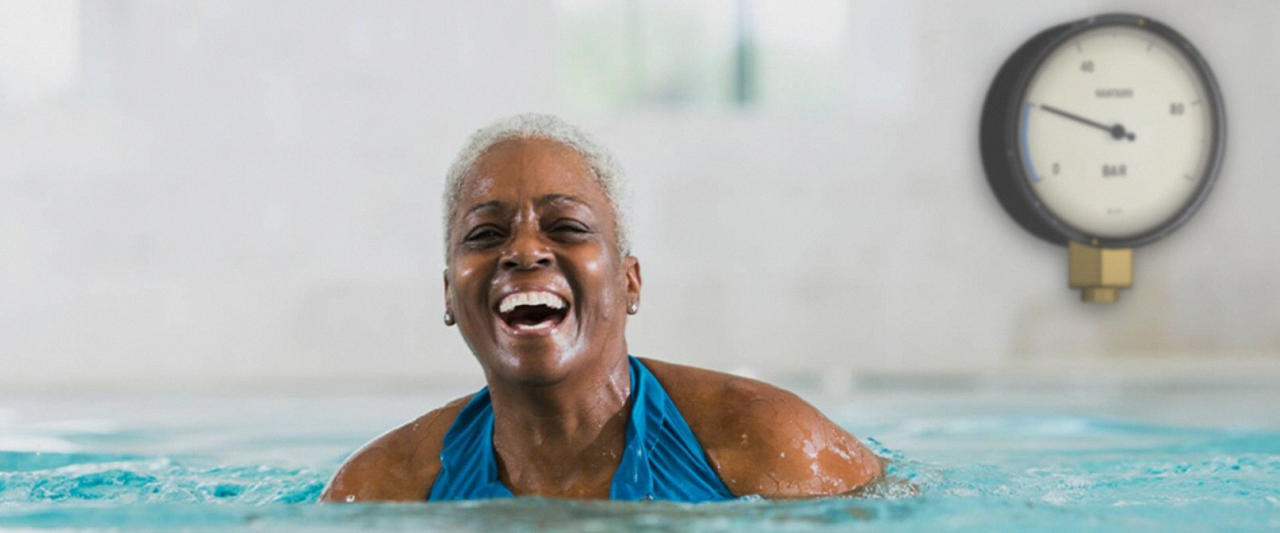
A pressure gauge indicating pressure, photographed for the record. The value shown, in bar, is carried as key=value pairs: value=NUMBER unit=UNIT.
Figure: value=20 unit=bar
